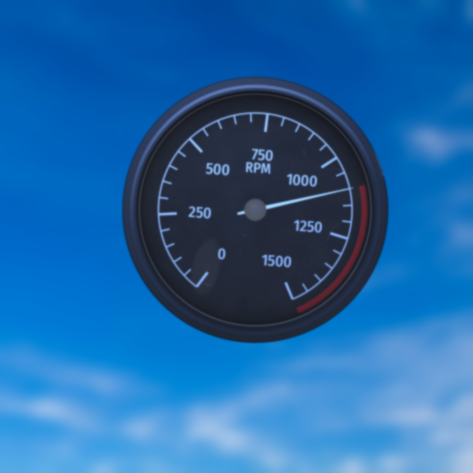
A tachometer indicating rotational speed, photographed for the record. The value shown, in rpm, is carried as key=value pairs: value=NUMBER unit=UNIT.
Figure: value=1100 unit=rpm
